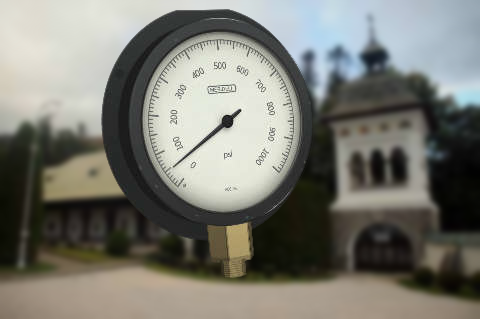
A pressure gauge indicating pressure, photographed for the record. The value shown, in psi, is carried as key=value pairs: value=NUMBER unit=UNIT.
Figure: value=50 unit=psi
